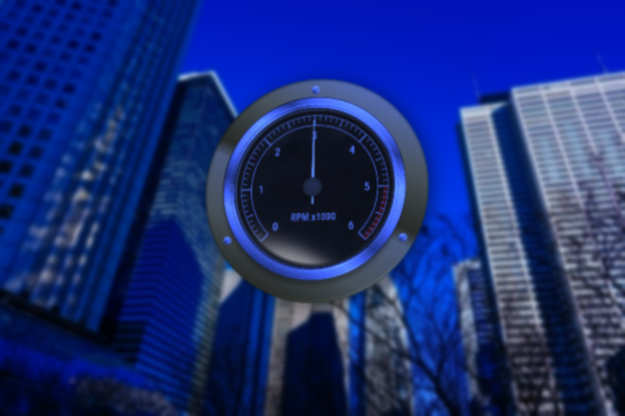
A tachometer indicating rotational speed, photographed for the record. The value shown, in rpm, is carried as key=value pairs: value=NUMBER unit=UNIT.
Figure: value=3000 unit=rpm
